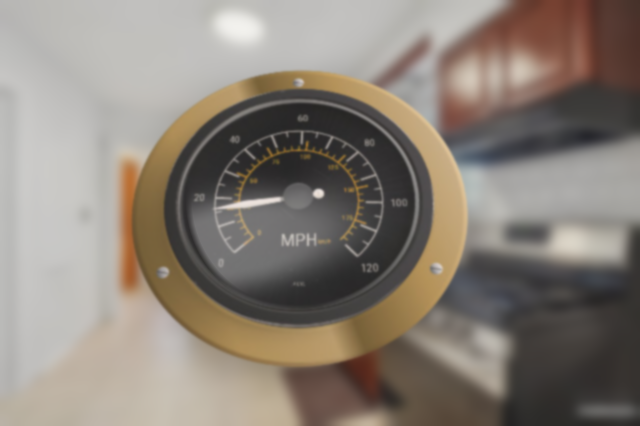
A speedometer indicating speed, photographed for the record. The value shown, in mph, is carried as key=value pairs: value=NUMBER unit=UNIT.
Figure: value=15 unit=mph
